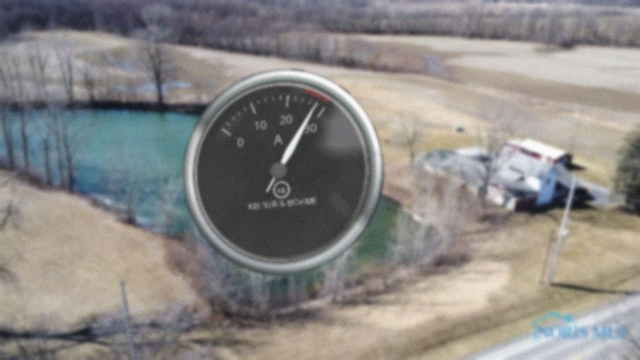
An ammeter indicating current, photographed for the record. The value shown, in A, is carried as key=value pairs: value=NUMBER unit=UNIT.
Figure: value=28 unit=A
